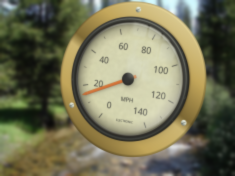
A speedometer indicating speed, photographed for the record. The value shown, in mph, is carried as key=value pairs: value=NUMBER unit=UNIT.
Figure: value=15 unit=mph
